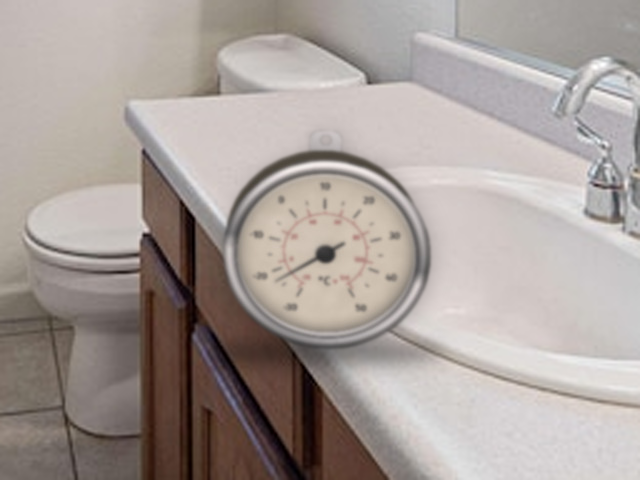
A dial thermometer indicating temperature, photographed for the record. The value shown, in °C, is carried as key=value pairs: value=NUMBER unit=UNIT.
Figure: value=-22.5 unit=°C
